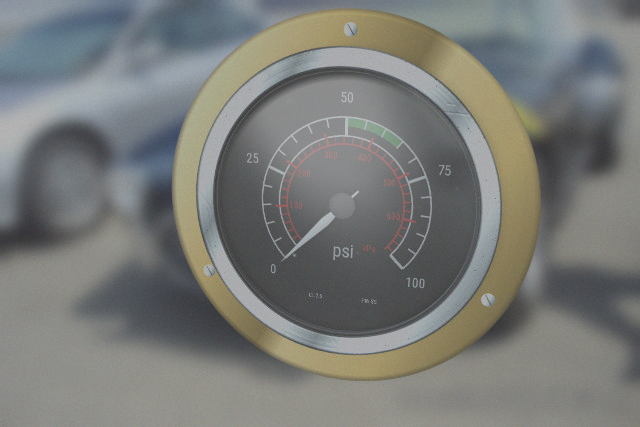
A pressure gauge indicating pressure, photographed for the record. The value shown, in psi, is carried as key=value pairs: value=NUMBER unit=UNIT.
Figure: value=0 unit=psi
